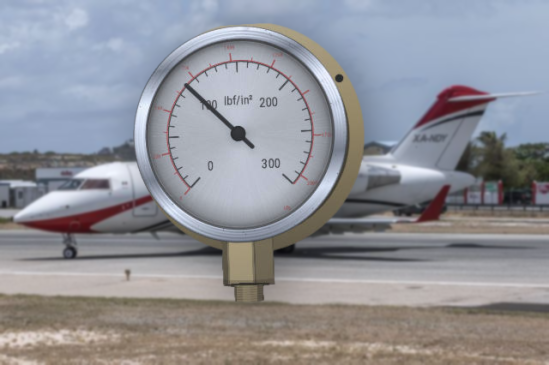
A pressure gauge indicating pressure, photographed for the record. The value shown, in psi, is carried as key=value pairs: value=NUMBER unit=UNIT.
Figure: value=100 unit=psi
